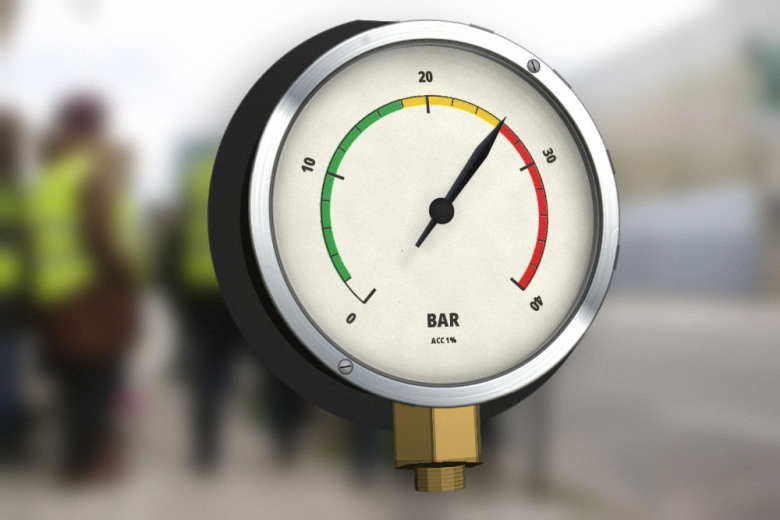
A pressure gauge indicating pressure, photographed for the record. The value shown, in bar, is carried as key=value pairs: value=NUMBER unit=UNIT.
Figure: value=26 unit=bar
